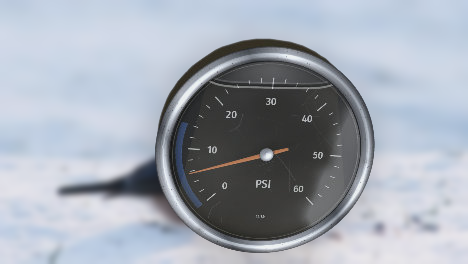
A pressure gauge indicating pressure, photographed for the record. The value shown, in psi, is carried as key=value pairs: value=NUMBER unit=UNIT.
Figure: value=6 unit=psi
